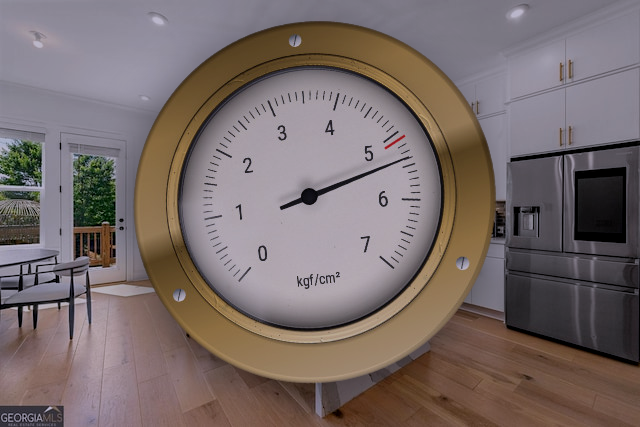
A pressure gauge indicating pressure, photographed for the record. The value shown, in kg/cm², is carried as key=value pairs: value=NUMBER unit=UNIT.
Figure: value=5.4 unit=kg/cm²
